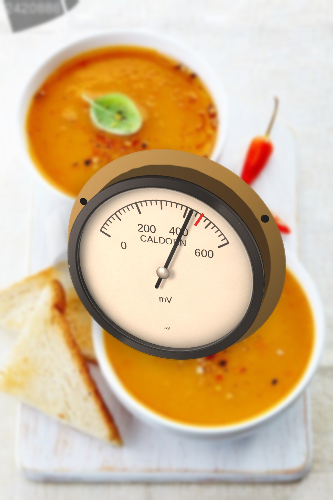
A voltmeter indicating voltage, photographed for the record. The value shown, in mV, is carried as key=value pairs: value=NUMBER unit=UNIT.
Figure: value=420 unit=mV
